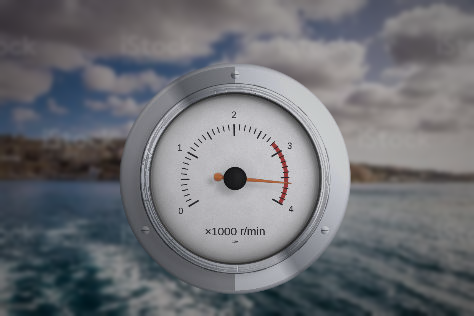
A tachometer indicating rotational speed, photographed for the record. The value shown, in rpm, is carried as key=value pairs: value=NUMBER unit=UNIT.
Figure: value=3600 unit=rpm
